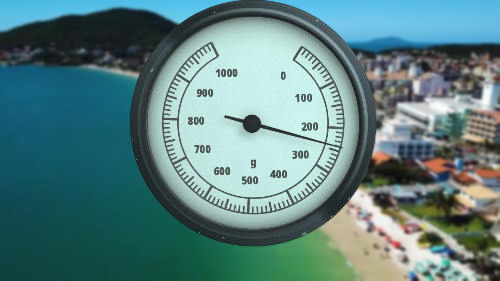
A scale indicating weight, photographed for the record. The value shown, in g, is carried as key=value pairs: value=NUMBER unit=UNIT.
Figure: value=240 unit=g
